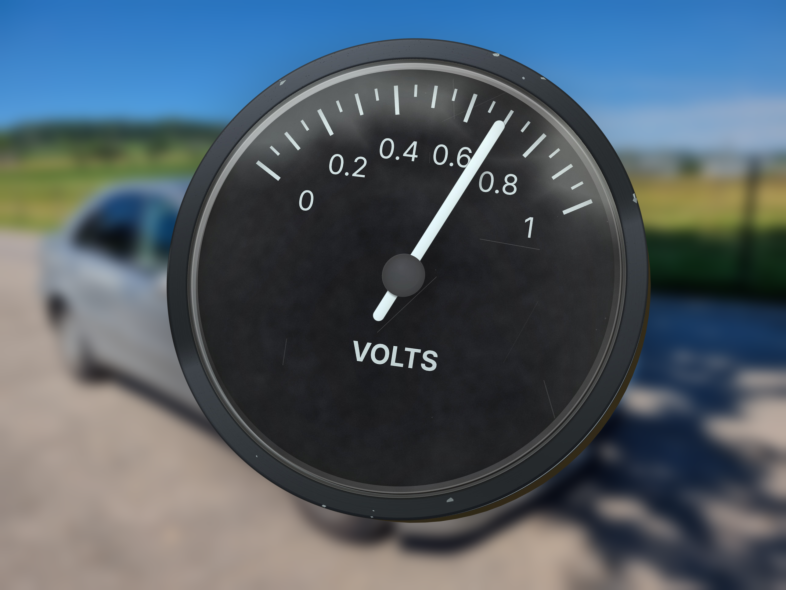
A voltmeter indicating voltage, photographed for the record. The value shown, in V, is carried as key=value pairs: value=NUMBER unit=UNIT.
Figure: value=0.7 unit=V
